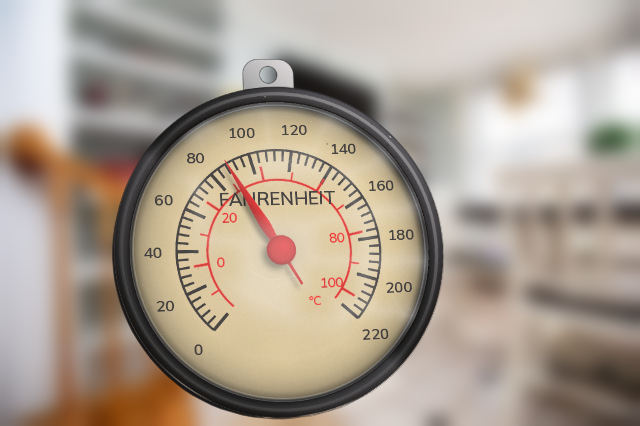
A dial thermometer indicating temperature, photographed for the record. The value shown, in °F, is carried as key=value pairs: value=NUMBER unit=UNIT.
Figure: value=88 unit=°F
